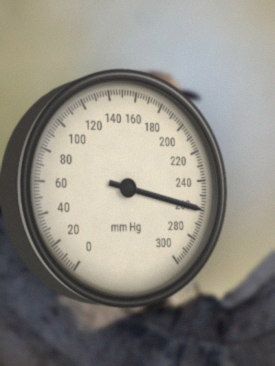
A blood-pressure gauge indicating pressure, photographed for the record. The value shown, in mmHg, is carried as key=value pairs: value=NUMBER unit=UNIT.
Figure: value=260 unit=mmHg
